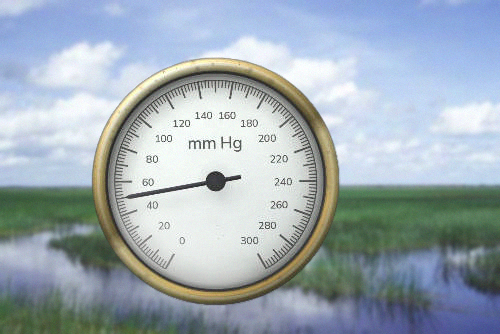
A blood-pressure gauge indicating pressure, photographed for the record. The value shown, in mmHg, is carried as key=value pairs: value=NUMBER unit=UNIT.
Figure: value=50 unit=mmHg
